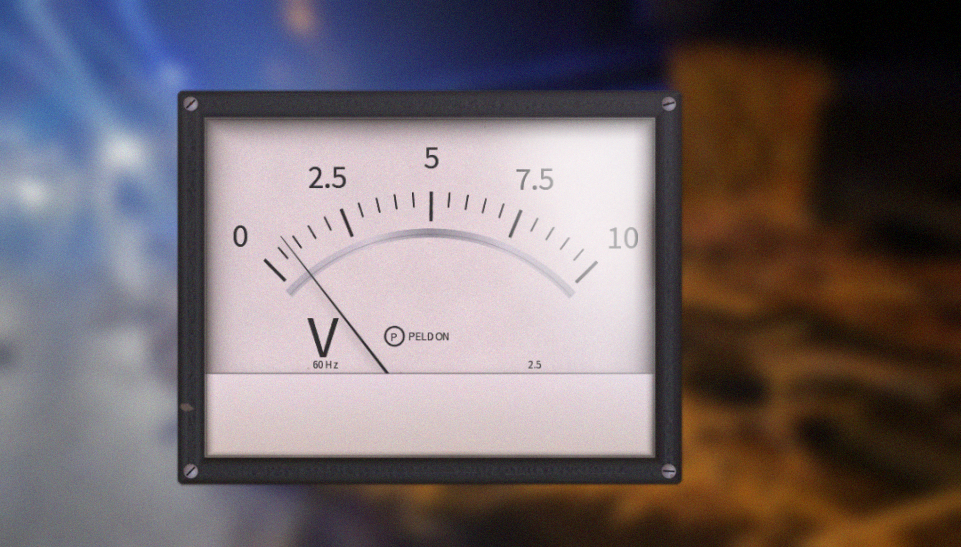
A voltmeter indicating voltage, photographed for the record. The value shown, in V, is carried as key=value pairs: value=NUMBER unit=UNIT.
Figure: value=0.75 unit=V
